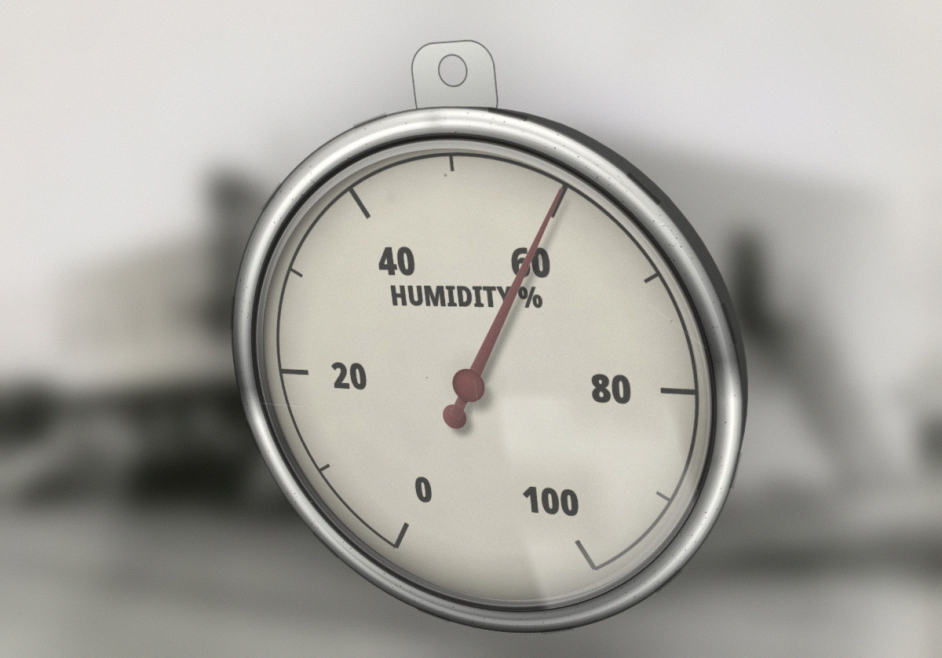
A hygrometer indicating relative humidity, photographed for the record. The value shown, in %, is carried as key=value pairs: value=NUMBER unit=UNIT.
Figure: value=60 unit=%
